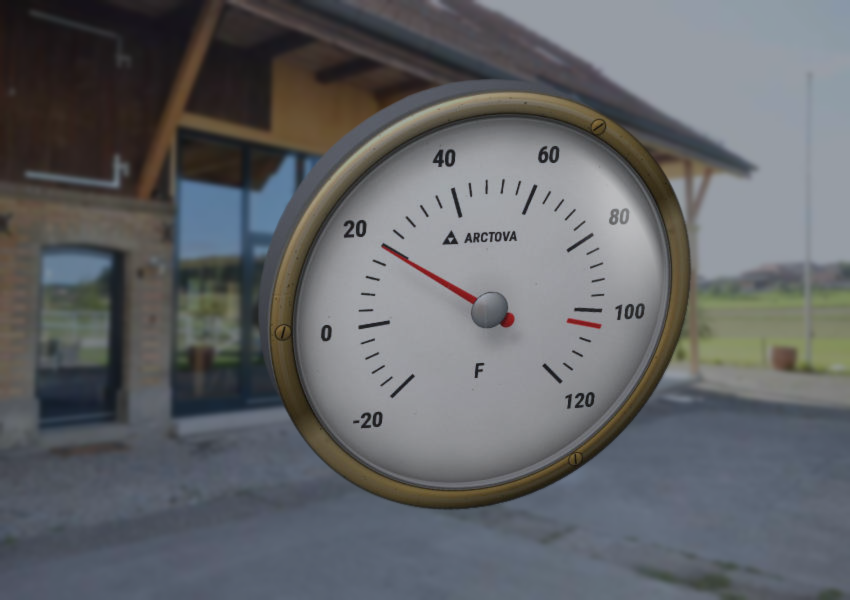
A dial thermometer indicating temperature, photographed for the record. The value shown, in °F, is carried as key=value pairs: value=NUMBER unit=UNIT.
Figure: value=20 unit=°F
